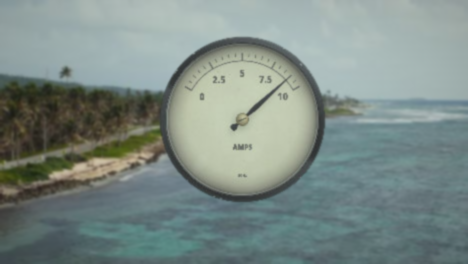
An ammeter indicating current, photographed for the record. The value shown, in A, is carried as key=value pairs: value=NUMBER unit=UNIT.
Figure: value=9 unit=A
